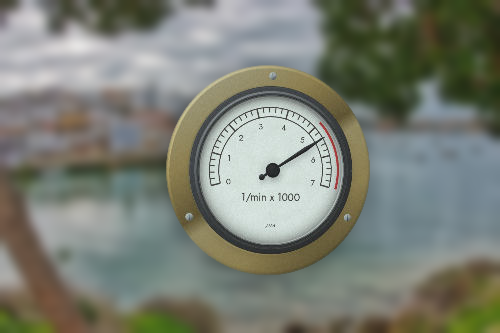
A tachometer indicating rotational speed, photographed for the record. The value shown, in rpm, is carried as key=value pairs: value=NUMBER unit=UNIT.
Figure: value=5400 unit=rpm
